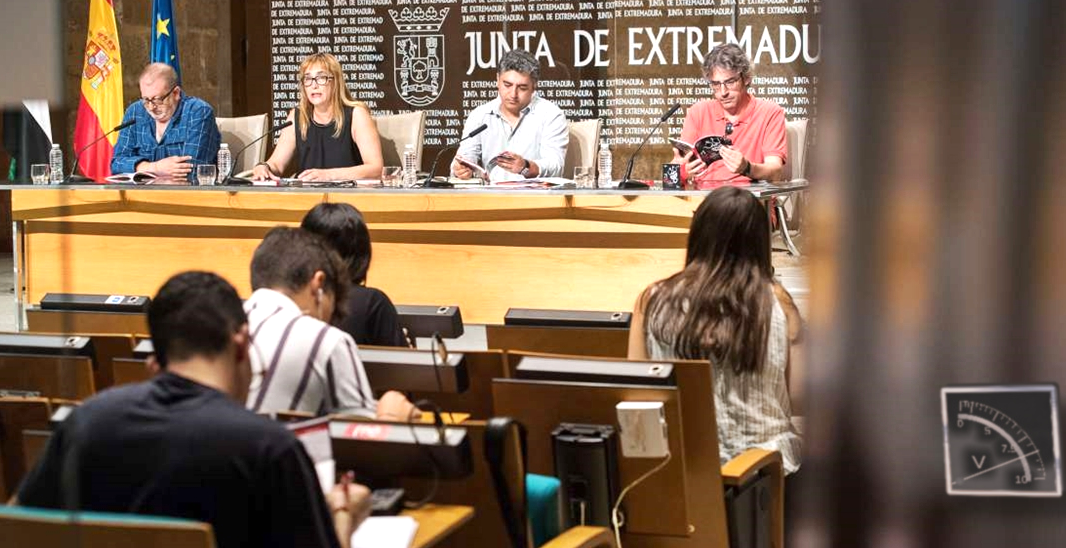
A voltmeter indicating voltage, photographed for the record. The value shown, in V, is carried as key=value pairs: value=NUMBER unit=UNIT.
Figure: value=8.5 unit=V
